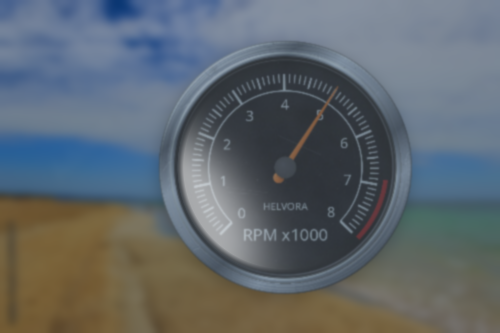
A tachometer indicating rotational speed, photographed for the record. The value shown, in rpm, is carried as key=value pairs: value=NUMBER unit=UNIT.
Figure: value=5000 unit=rpm
